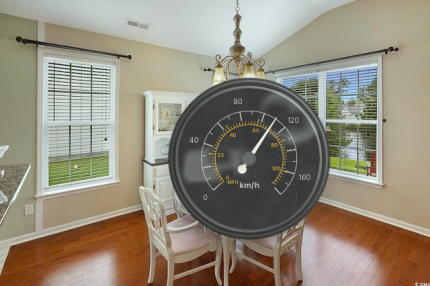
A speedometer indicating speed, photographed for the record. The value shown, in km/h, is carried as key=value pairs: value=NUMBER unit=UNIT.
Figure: value=110 unit=km/h
